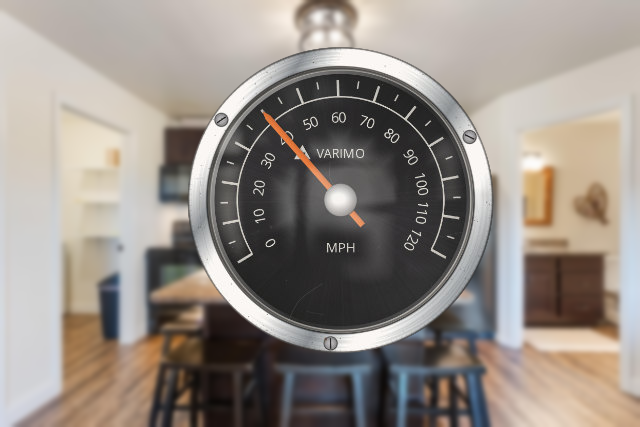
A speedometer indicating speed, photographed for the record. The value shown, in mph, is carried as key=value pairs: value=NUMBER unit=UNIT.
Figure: value=40 unit=mph
